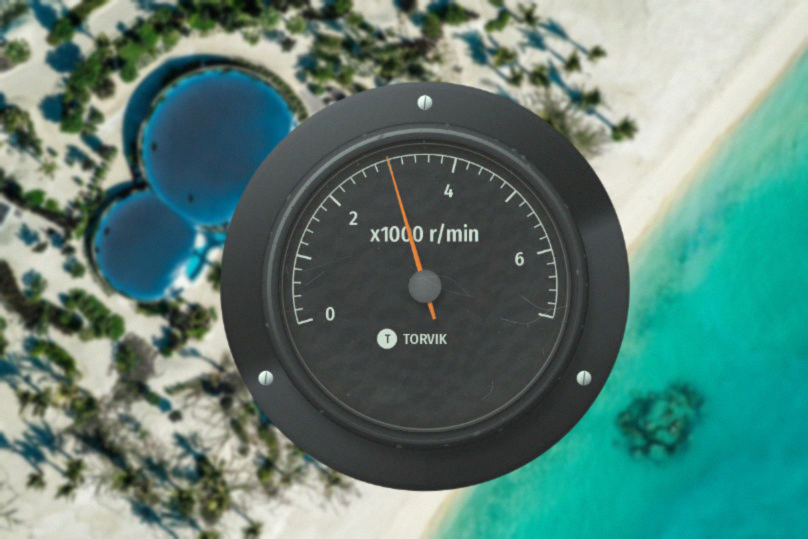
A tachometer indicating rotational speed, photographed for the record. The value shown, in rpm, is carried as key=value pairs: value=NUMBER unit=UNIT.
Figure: value=3000 unit=rpm
